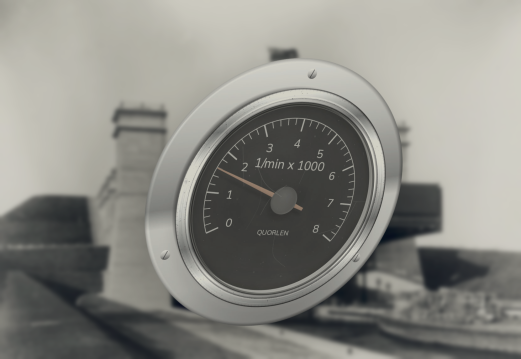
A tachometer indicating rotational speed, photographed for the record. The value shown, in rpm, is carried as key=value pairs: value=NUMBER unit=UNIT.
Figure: value=1600 unit=rpm
